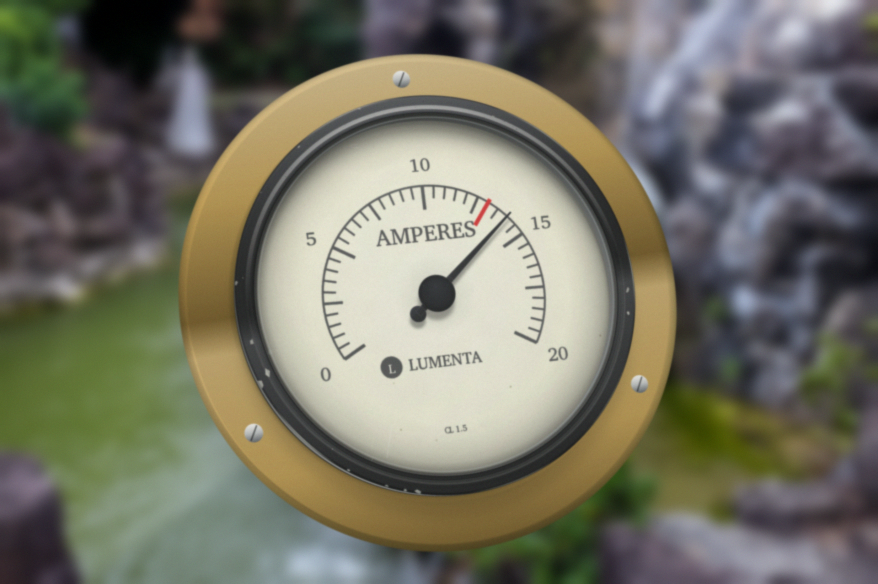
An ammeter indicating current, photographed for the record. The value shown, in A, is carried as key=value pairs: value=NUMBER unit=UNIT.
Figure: value=14 unit=A
